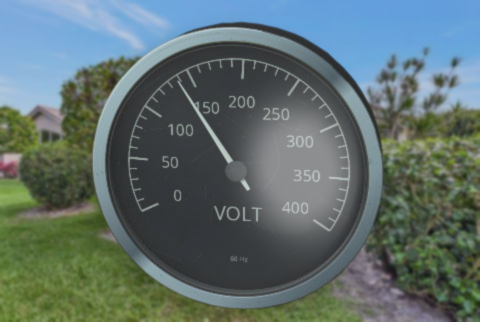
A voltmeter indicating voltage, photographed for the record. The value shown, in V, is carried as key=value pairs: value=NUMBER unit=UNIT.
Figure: value=140 unit=V
